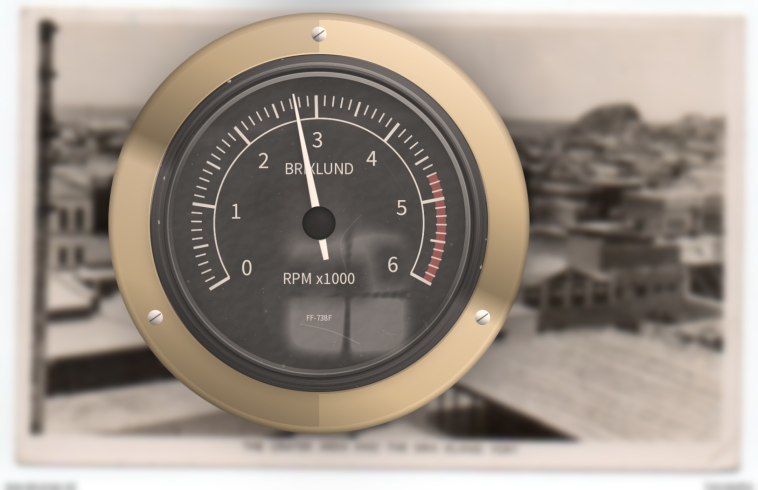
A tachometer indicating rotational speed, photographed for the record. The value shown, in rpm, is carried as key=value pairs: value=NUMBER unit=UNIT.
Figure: value=2750 unit=rpm
